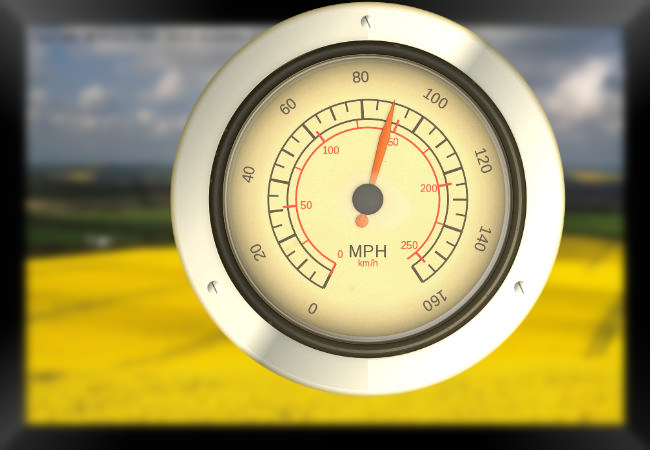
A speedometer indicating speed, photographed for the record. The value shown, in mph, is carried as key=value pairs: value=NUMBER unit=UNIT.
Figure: value=90 unit=mph
